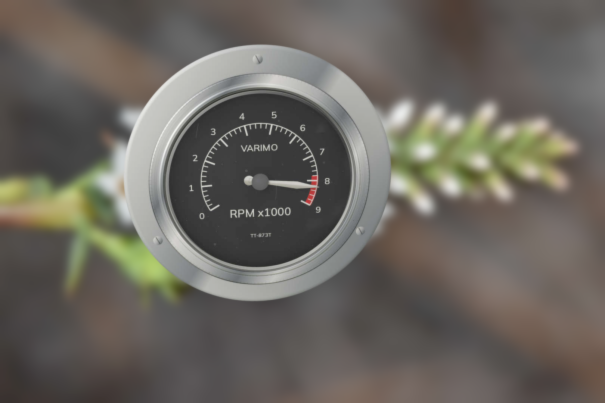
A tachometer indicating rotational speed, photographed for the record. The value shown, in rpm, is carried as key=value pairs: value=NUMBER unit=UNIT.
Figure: value=8200 unit=rpm
